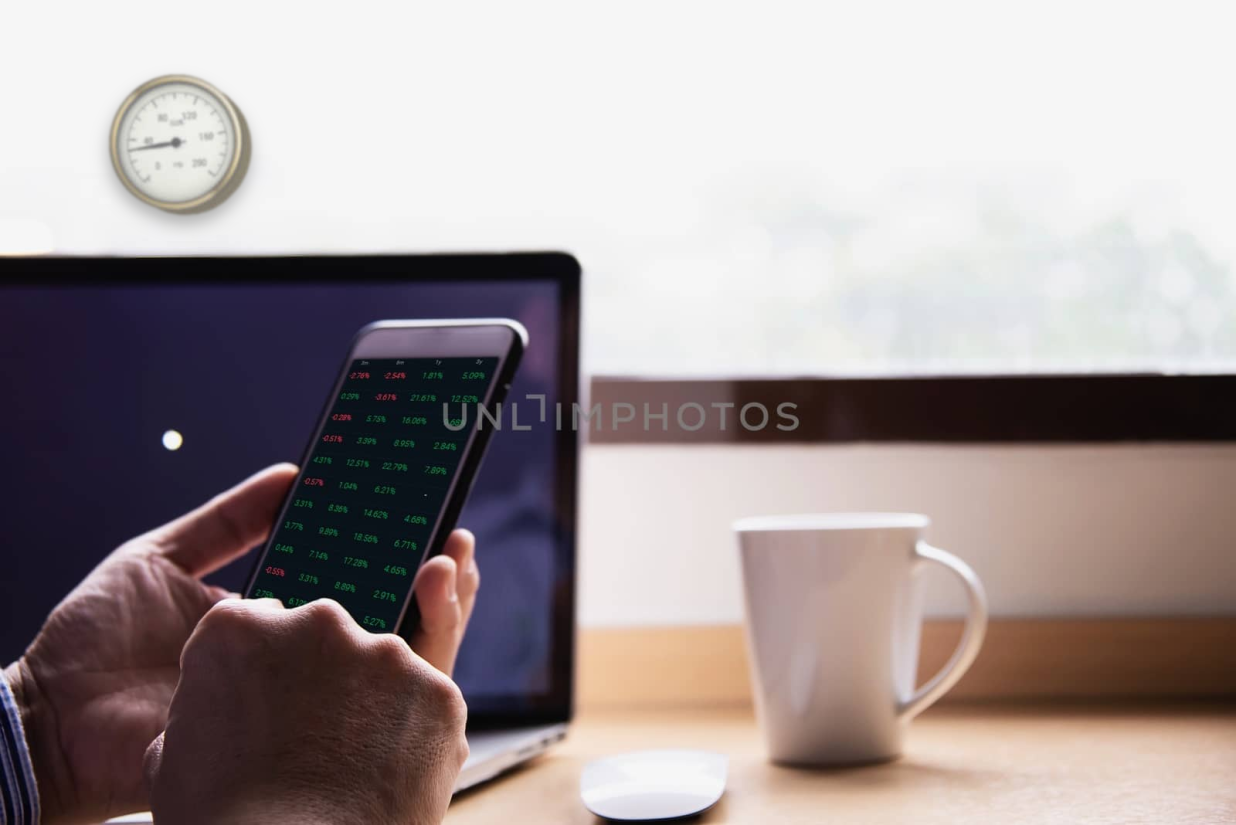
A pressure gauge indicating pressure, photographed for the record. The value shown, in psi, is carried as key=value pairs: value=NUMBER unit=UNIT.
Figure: value=30 unit=psi
